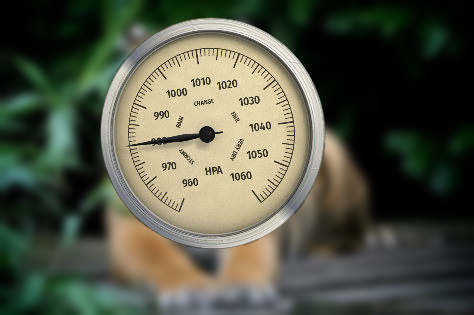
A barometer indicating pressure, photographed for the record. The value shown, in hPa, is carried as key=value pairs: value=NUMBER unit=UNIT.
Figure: value=980 unit=hPa
